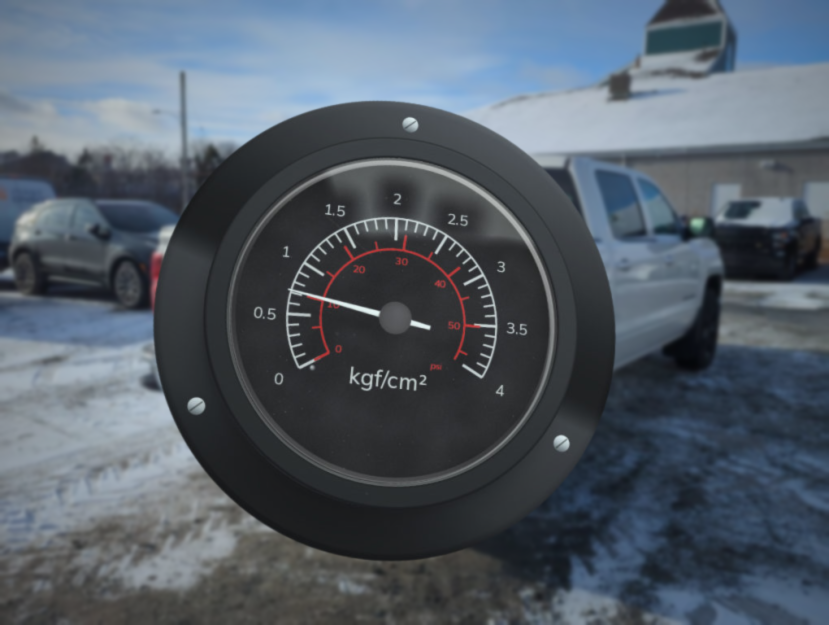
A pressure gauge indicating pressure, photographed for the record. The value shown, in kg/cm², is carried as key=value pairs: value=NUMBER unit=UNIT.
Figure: value=0.7 unit=kg/cm²
